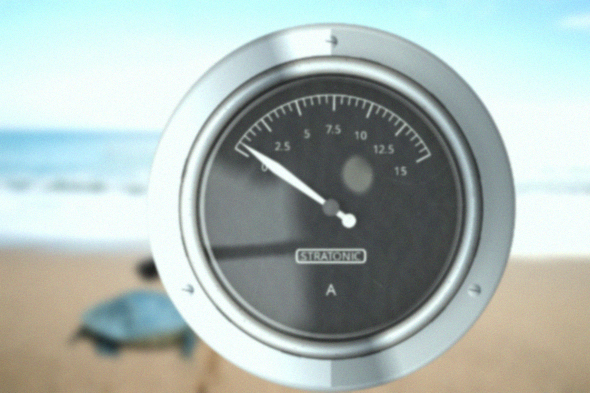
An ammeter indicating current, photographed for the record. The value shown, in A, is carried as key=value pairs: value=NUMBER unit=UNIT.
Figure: value=0.5 unit=A
